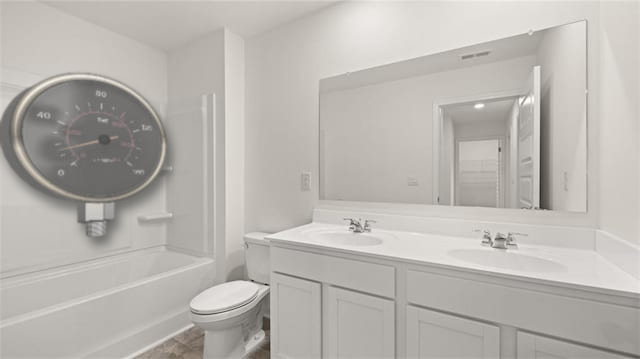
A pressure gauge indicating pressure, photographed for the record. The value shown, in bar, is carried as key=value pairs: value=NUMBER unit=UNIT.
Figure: value=15 unit=bar
